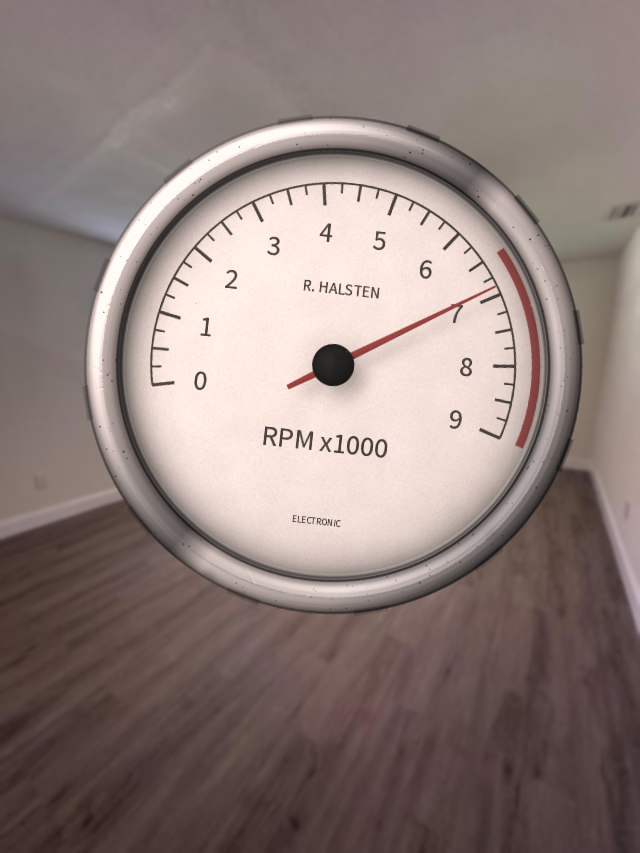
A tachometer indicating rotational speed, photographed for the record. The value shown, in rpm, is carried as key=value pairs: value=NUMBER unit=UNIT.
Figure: value=6875 unit=rpm
